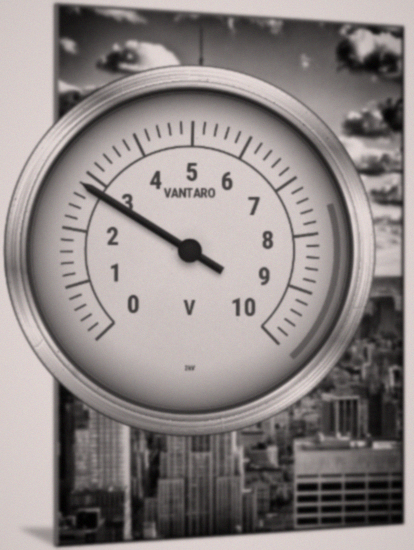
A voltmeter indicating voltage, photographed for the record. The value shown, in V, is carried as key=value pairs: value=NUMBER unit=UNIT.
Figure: value=2.8 unit=V
